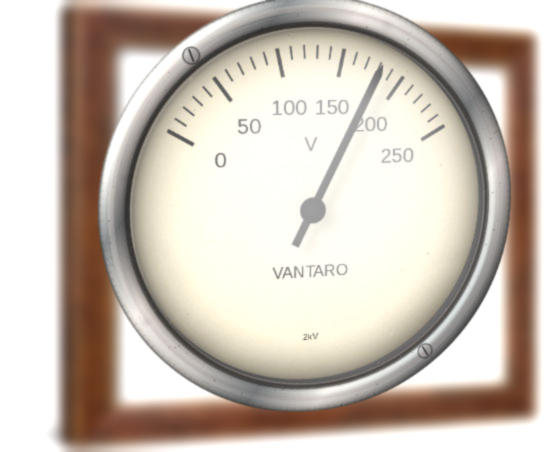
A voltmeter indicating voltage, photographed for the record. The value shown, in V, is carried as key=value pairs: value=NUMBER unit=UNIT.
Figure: value=180 unit=V
